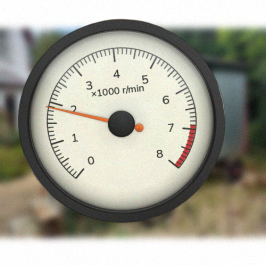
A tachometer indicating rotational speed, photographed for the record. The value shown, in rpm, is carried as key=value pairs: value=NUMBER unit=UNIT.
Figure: value=1900 unit=rpm
